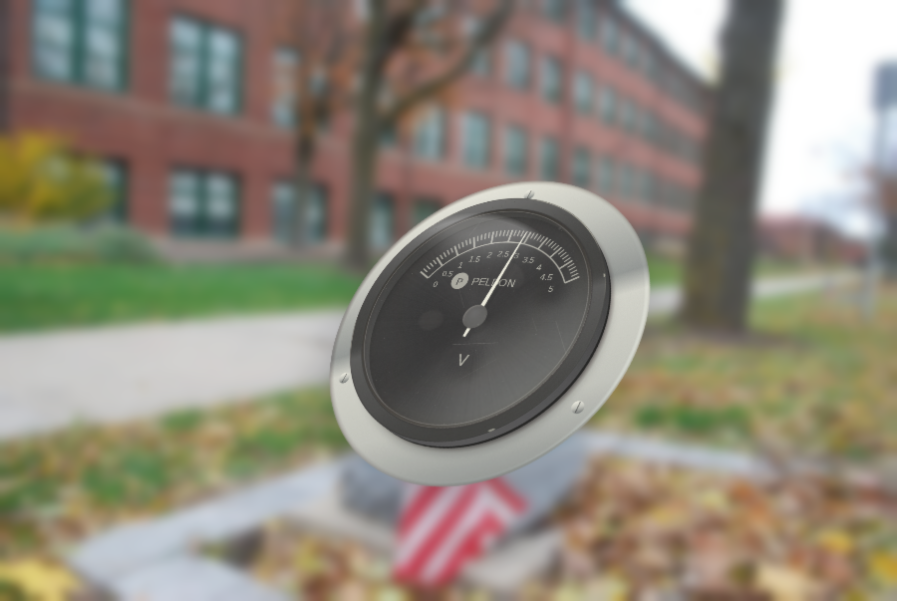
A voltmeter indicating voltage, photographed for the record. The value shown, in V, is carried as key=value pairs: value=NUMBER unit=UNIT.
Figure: value=3 unit=V
